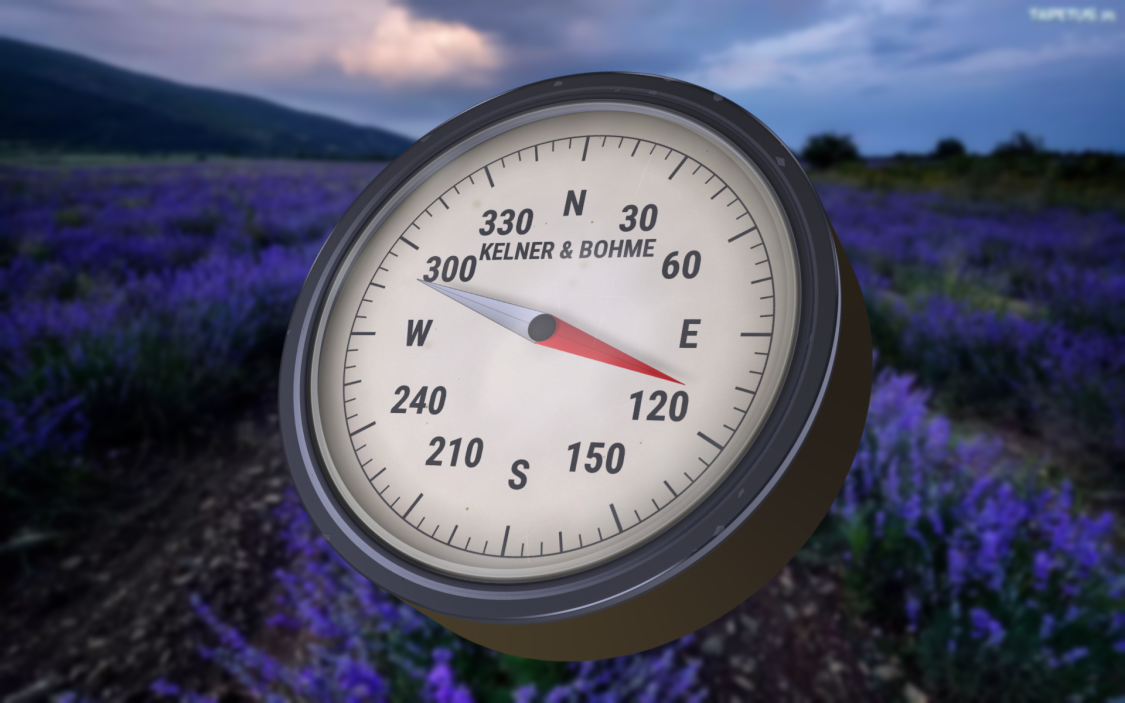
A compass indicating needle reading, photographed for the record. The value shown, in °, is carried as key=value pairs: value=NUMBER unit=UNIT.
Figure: value=110 unit=°
